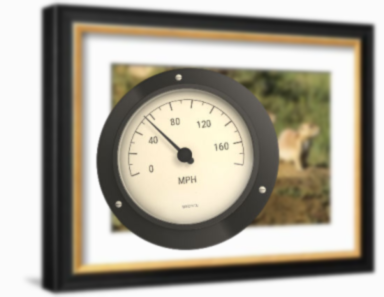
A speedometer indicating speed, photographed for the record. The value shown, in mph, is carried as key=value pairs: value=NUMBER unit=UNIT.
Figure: value=55 unit=mph
